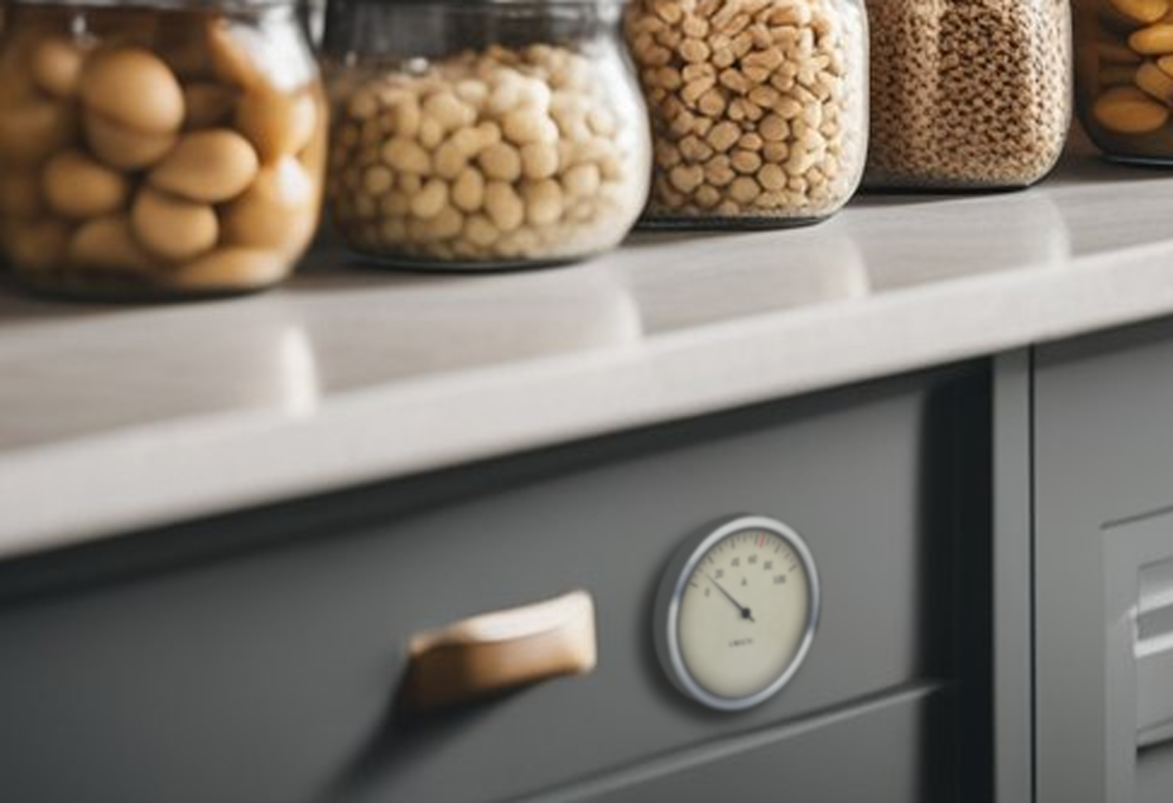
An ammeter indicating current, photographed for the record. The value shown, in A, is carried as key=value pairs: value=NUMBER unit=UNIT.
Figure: value=10 unit=A
